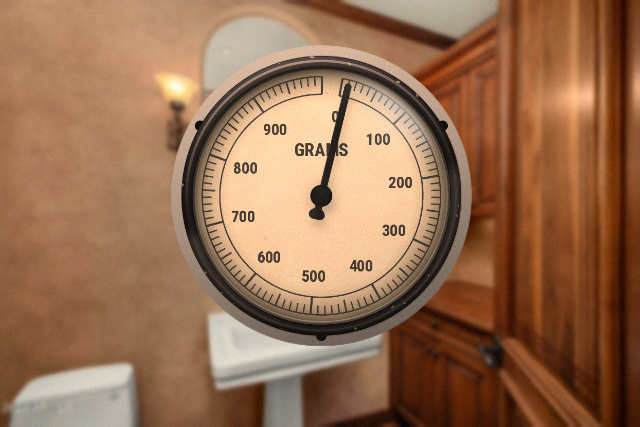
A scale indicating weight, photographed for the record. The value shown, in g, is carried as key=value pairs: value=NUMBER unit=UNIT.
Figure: value=10 unit=g
